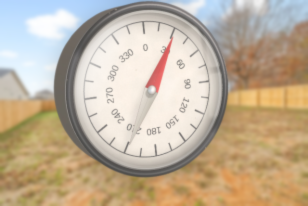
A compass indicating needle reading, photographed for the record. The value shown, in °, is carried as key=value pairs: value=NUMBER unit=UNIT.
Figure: value=30 unit=°
